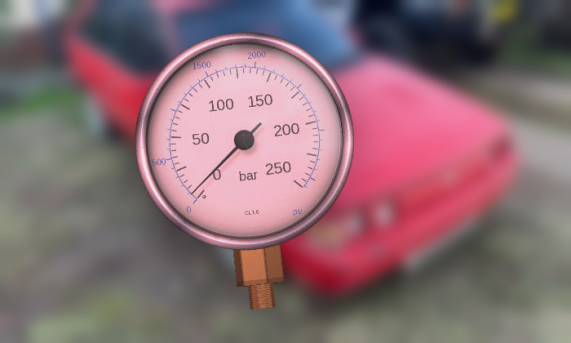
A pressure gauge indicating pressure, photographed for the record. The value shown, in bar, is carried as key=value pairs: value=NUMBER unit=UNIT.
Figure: value=5 unit=bar
